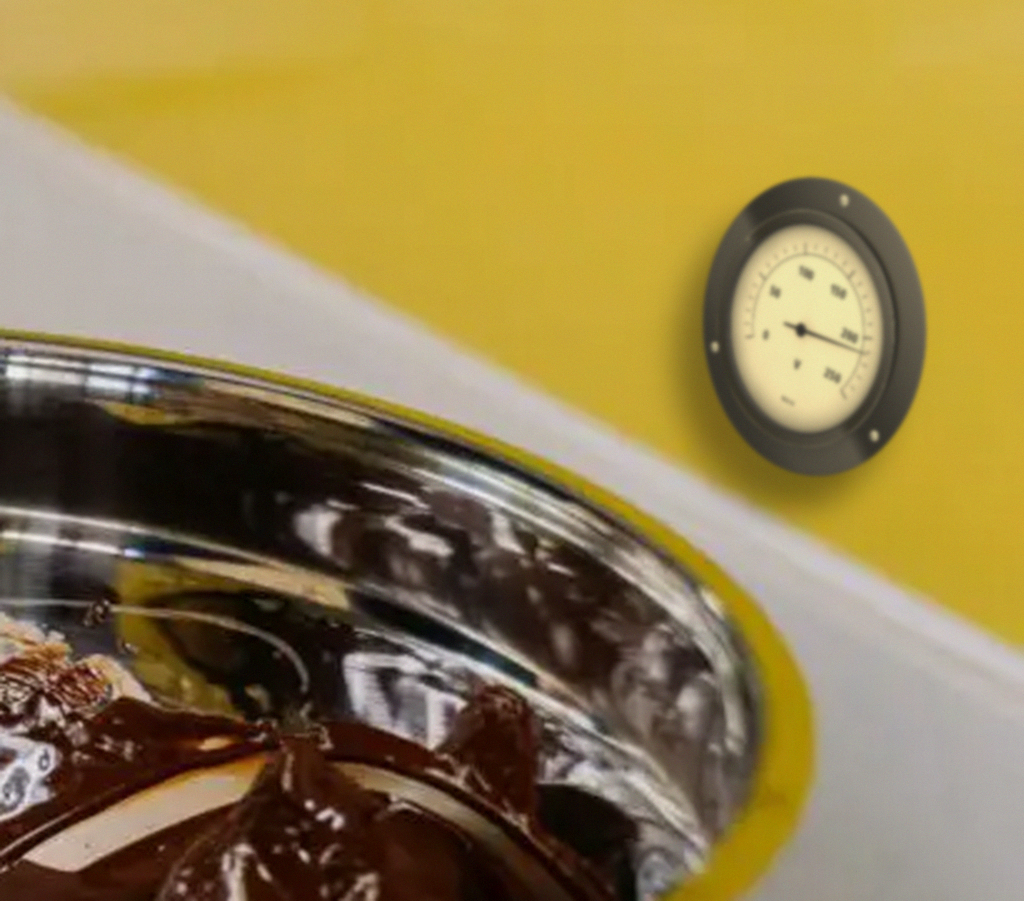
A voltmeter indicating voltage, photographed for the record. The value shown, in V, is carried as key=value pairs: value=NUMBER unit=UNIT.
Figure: value=210 unit=V
